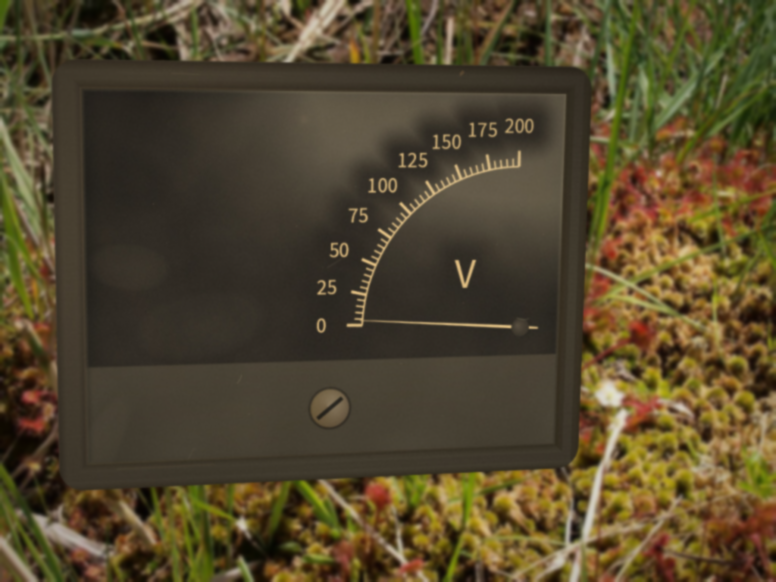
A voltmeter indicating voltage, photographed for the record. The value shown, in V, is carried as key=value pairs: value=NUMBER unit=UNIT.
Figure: value=5 unit=V
